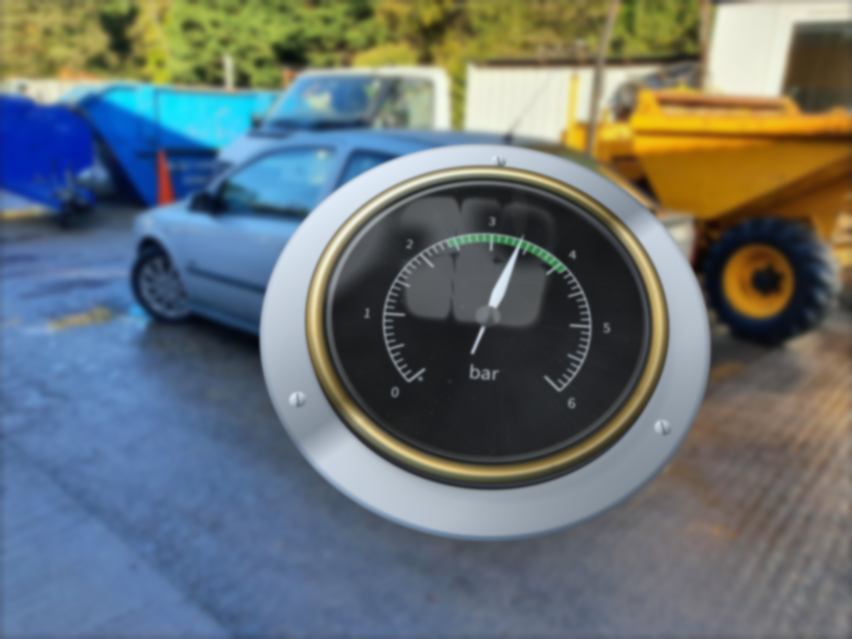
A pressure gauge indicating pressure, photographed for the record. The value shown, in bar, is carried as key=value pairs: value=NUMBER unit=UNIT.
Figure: value=3.4 unit=bar
